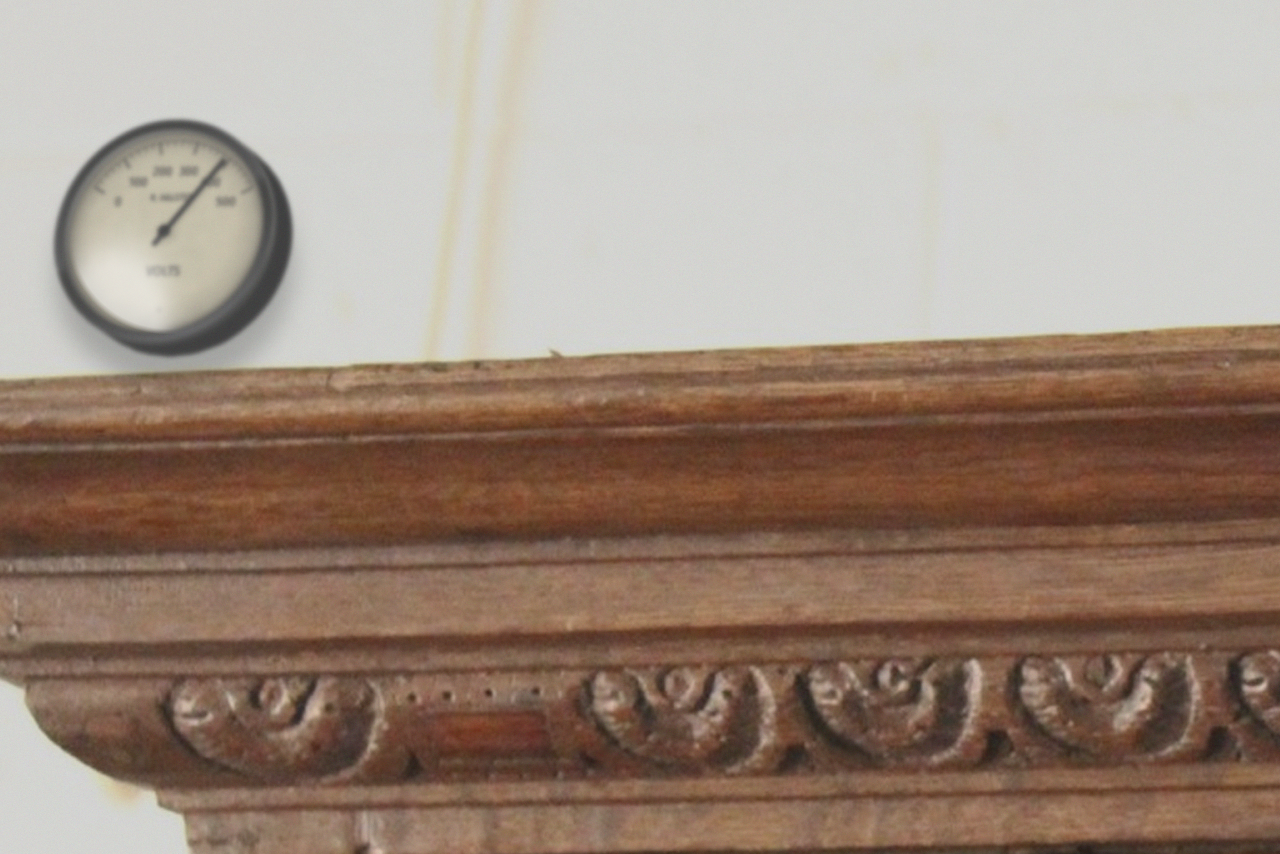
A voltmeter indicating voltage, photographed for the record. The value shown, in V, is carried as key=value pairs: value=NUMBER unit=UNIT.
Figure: value=400 unit=V
